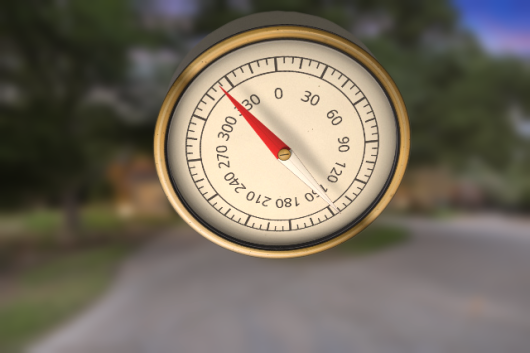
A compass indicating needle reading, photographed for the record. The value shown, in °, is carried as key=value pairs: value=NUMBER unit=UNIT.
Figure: value=325 unit=°
